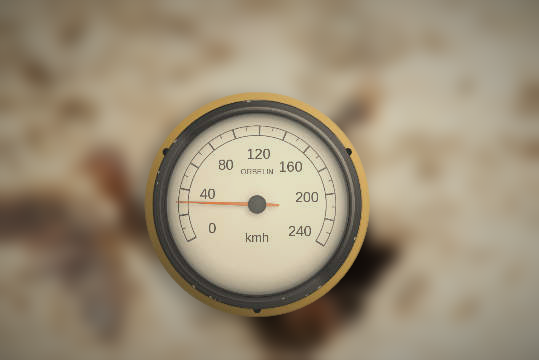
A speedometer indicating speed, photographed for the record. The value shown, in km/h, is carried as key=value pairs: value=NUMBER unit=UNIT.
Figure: value=30 unit=km/h
